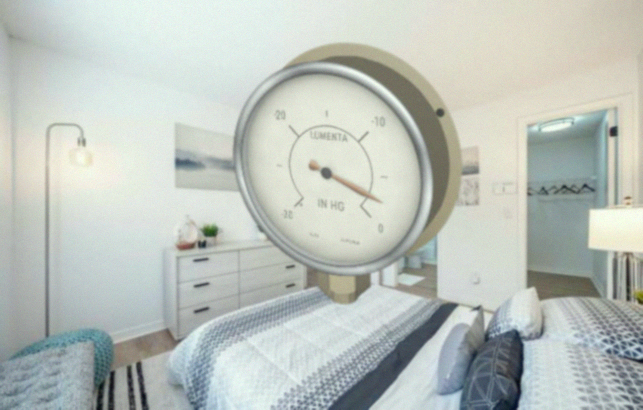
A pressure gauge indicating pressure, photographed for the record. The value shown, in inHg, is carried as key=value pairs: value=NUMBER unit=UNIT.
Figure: value=-2.5 unit=inHg
